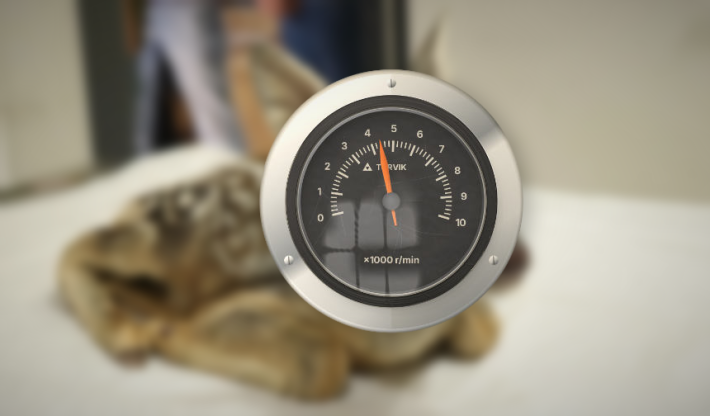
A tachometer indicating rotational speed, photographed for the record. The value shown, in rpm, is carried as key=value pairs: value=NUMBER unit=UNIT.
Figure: value=4400 unit=rpm
